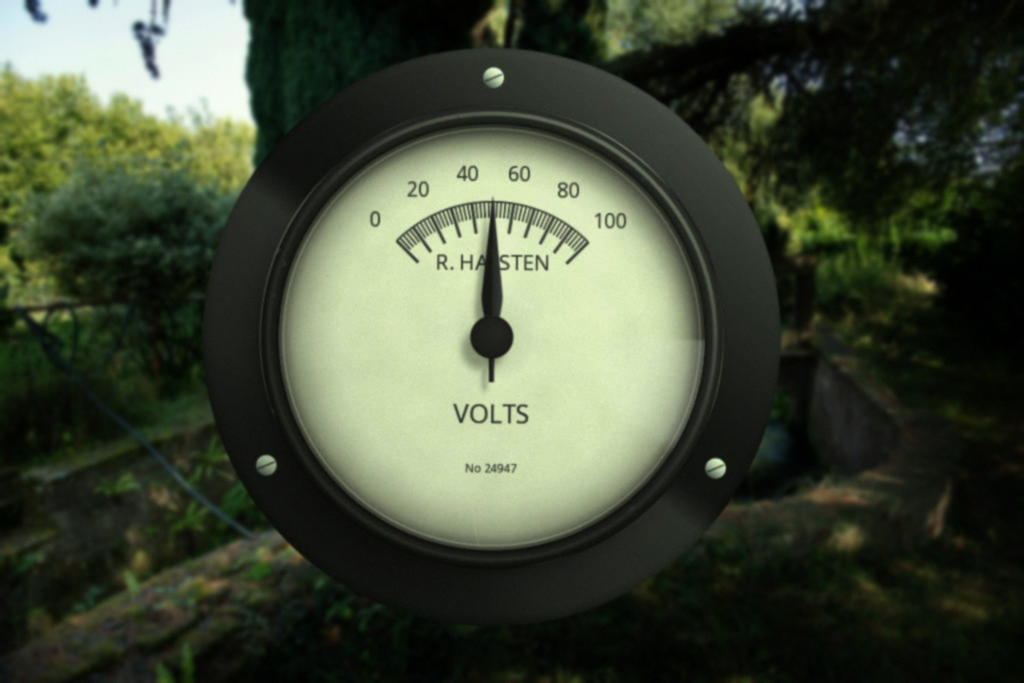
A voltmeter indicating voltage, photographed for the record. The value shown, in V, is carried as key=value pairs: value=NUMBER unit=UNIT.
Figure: value=50 unit=V
